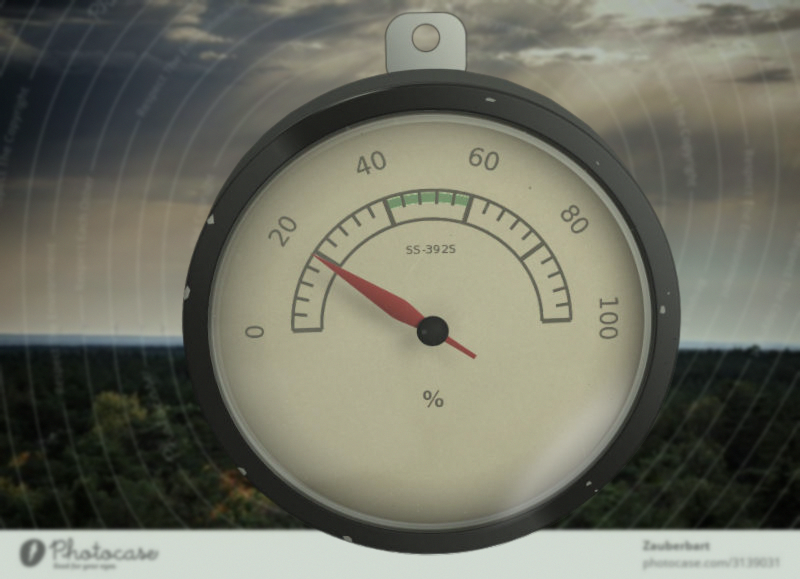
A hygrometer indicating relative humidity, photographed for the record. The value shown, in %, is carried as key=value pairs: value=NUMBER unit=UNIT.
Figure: value=20 unit=%
